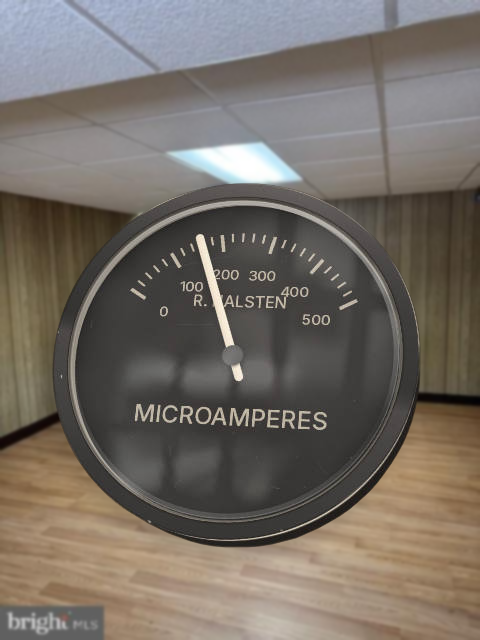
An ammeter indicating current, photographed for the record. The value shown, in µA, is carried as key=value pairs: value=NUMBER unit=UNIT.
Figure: value=160 unit=µA
